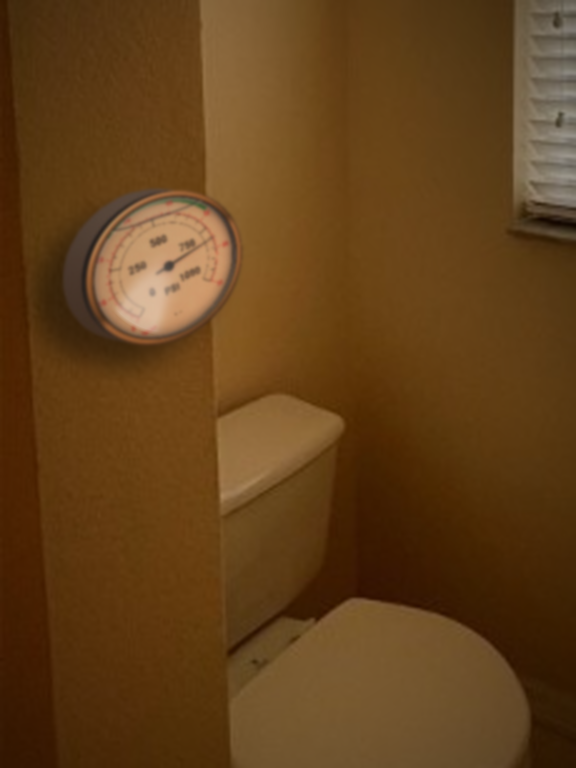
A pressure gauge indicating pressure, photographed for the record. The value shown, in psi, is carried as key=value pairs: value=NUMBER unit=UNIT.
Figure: value=800 unit=psi
